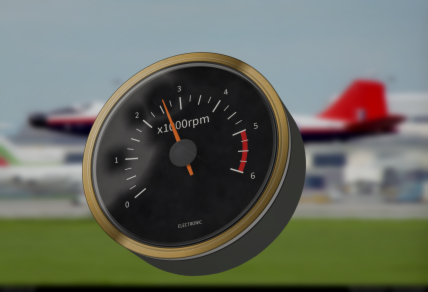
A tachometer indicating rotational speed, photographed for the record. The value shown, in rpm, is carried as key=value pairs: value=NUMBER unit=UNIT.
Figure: value=2625 unit=rpm
